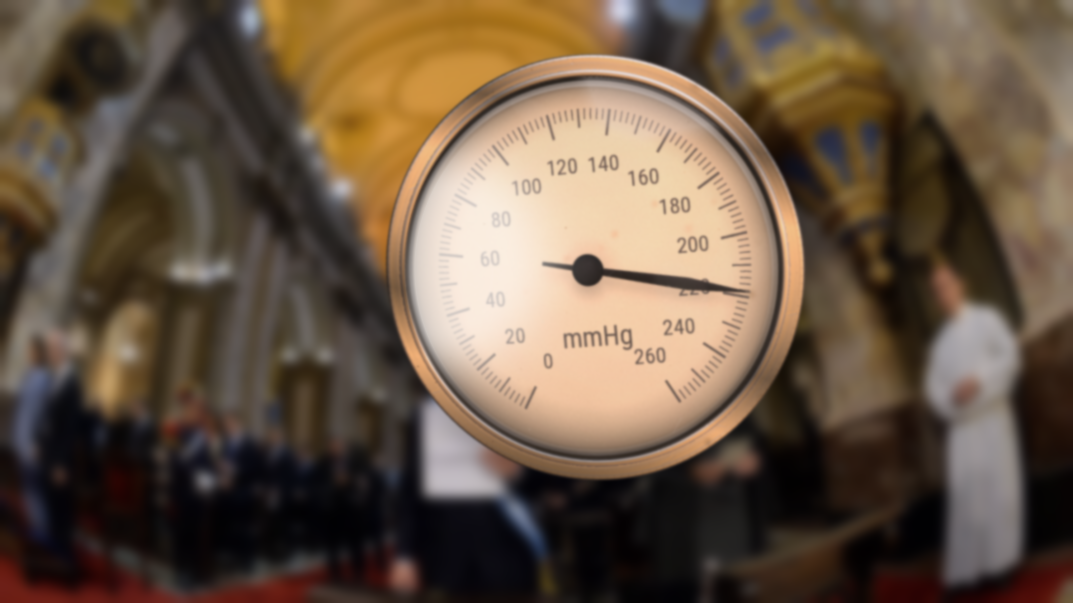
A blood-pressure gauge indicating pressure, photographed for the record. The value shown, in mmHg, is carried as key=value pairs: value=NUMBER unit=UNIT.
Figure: value=218 unit=mmHg
